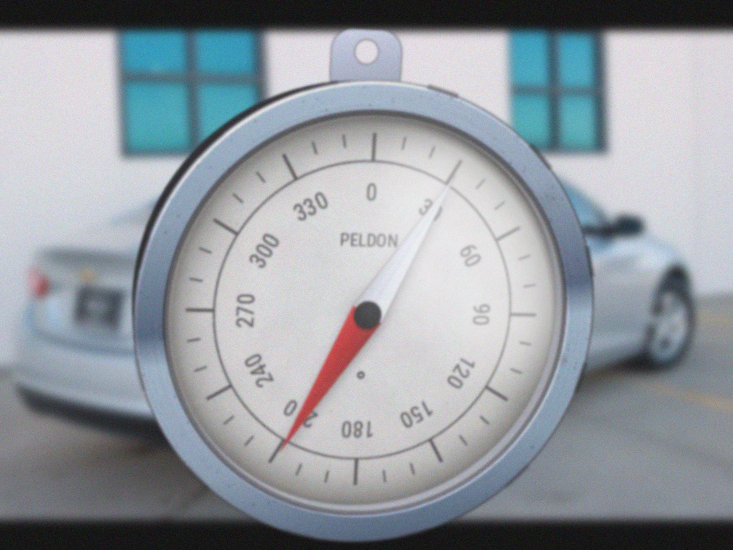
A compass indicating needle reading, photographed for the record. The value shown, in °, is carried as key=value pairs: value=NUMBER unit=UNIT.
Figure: value=210 unit=°
